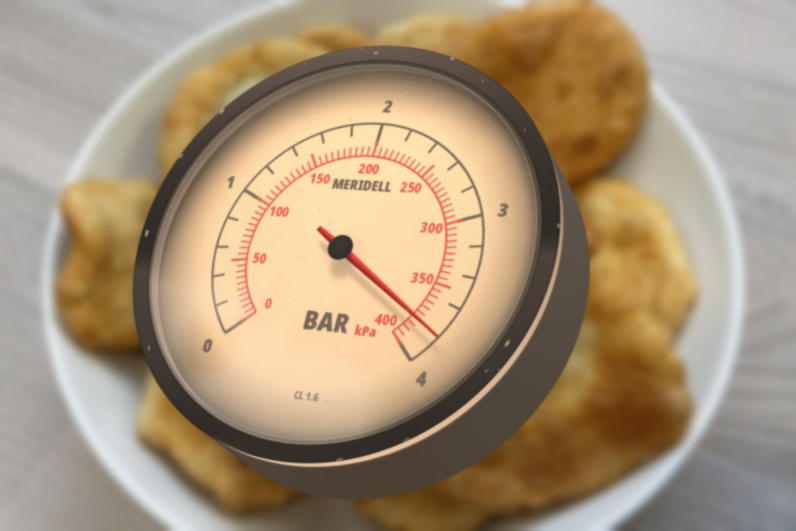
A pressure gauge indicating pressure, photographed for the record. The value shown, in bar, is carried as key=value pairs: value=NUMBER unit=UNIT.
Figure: value=3.8 unit=bar
